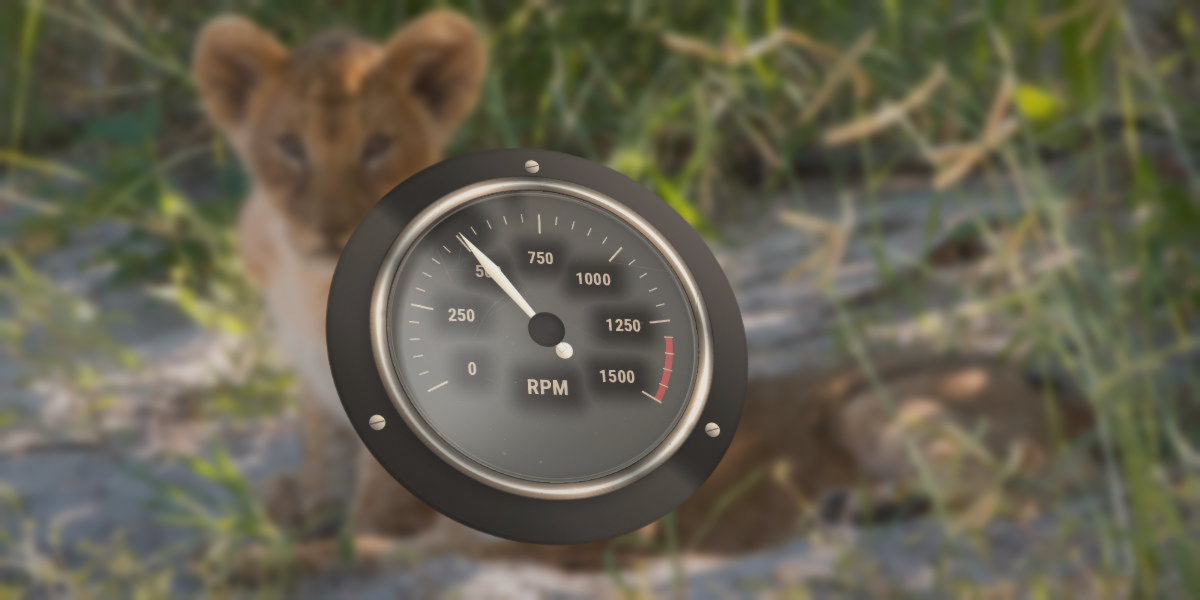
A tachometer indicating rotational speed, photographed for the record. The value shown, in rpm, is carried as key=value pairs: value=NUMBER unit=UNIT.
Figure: value=500 unit=rpm
